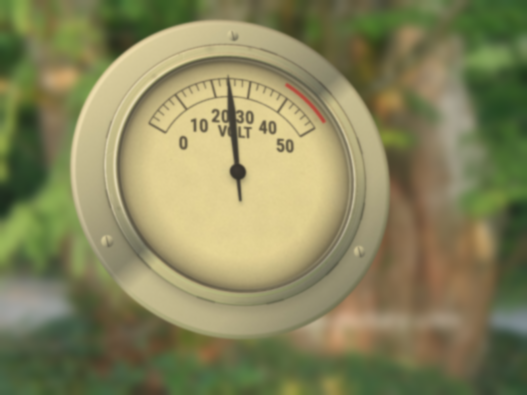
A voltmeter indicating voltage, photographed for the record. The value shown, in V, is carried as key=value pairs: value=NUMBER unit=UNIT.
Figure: value=24 unit=V
